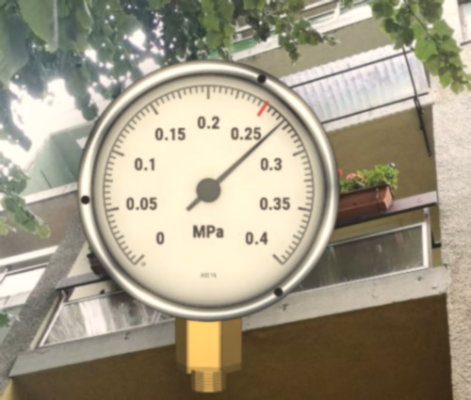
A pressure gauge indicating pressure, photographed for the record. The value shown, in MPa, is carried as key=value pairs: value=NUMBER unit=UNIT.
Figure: value=0.27 unit=MPa
